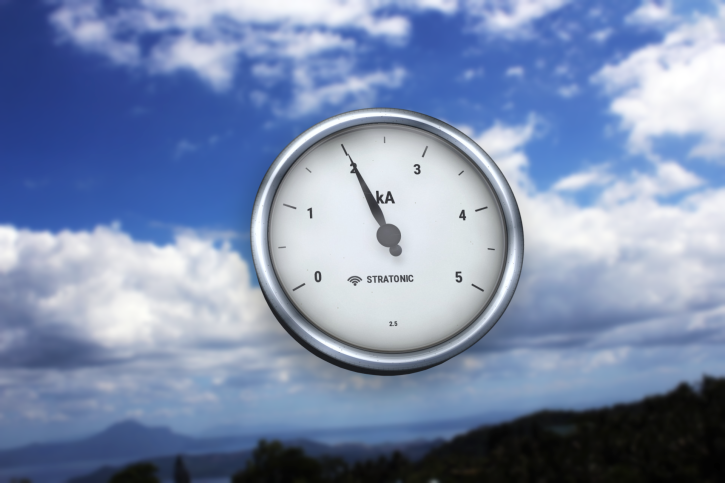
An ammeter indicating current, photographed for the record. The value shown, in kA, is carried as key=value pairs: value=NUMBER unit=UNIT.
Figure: value=2 unit=kA
